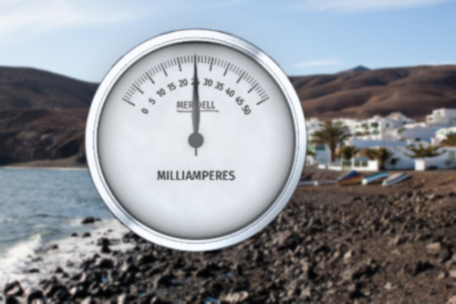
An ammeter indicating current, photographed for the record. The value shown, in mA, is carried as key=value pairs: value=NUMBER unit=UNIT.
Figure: value=25 unit=mA
